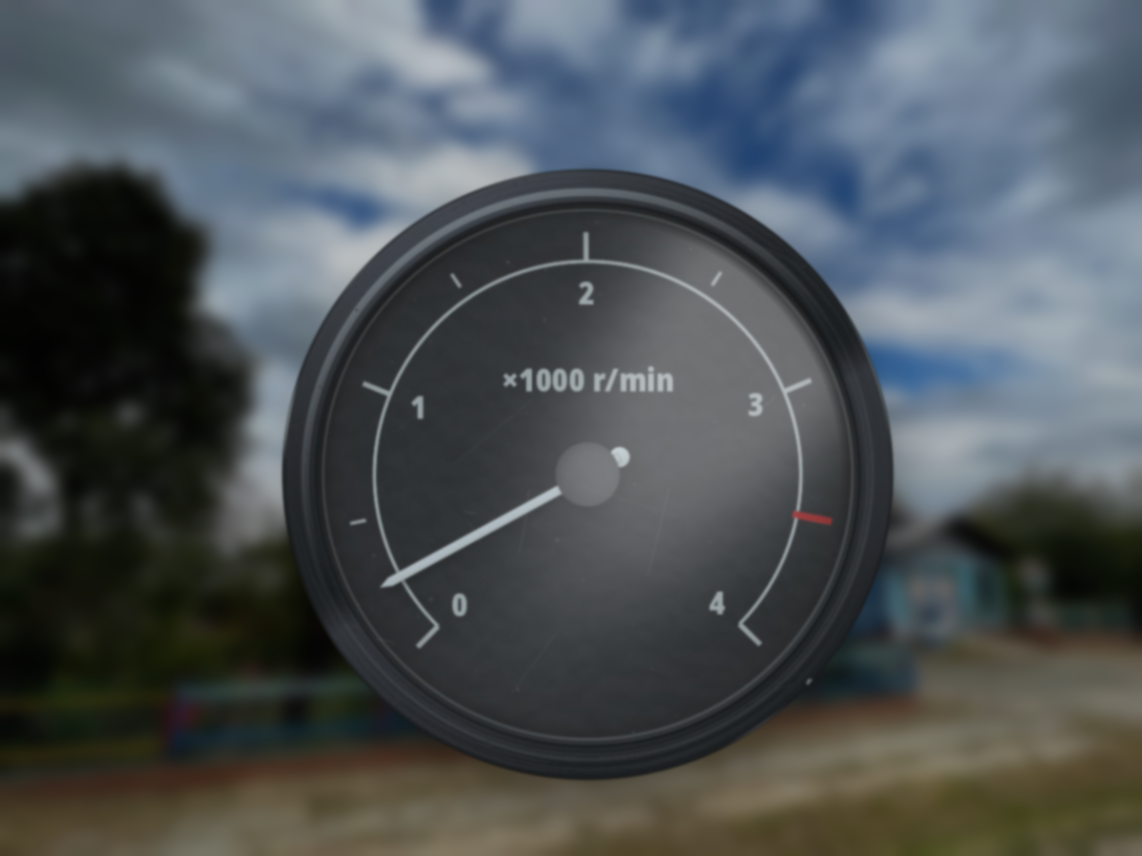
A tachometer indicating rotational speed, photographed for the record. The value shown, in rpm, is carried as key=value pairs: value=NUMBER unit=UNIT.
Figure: value=250 unit=rpm
